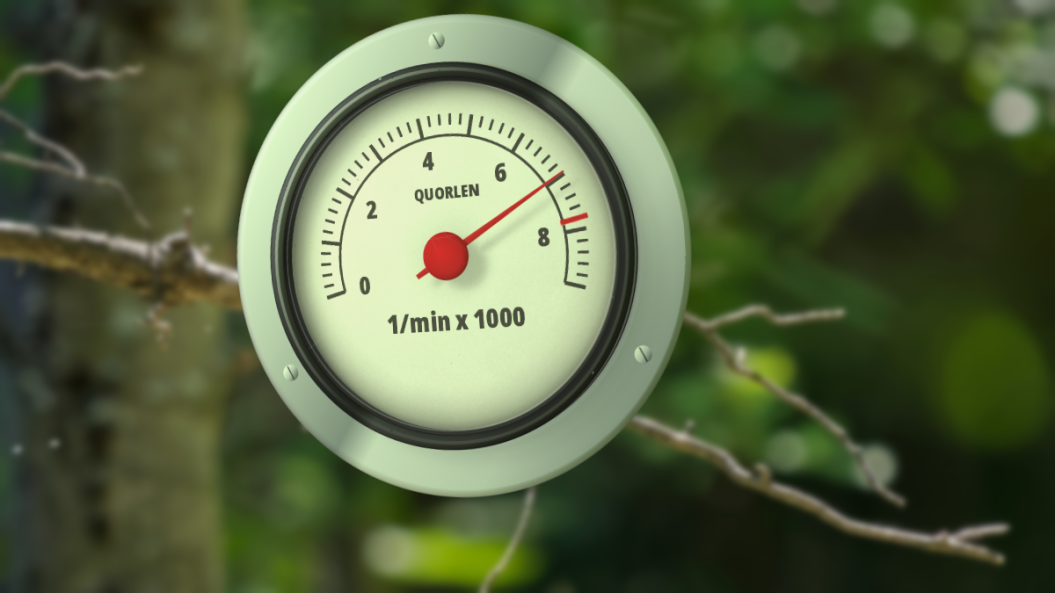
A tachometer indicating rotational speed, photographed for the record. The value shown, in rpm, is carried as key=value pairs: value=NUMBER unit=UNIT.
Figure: value=7000 unit=rpm
